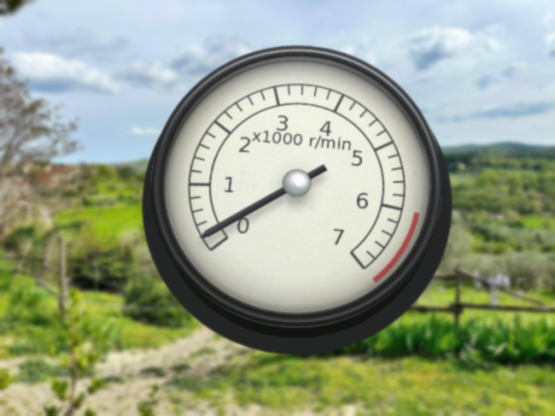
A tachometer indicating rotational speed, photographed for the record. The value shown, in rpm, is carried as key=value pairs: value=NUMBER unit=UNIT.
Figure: value=200 unit=rpm
